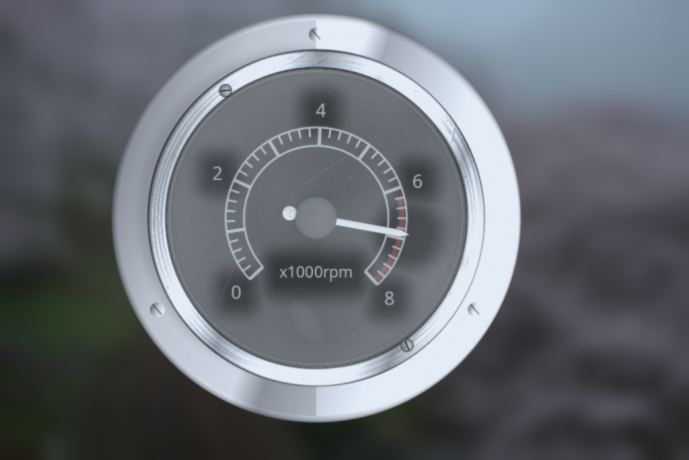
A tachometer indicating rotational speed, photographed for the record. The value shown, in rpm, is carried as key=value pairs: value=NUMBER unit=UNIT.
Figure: value=6900 unit=rpm
